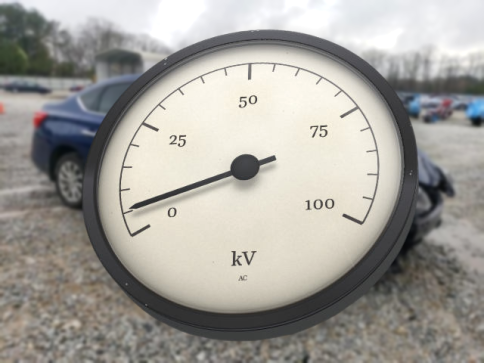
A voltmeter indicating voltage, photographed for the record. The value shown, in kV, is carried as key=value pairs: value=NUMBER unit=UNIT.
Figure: value=5 unit=kV
